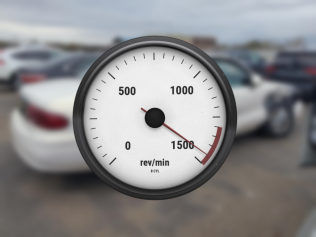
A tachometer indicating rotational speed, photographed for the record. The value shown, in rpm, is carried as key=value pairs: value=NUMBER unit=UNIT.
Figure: value=1450 unit=rpm
